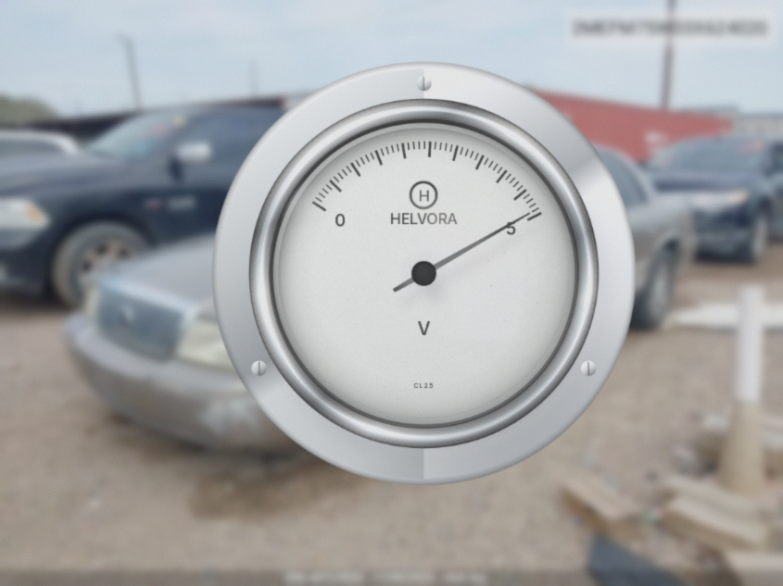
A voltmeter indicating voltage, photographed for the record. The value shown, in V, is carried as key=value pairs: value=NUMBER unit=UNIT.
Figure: value=4.9 unit=V
